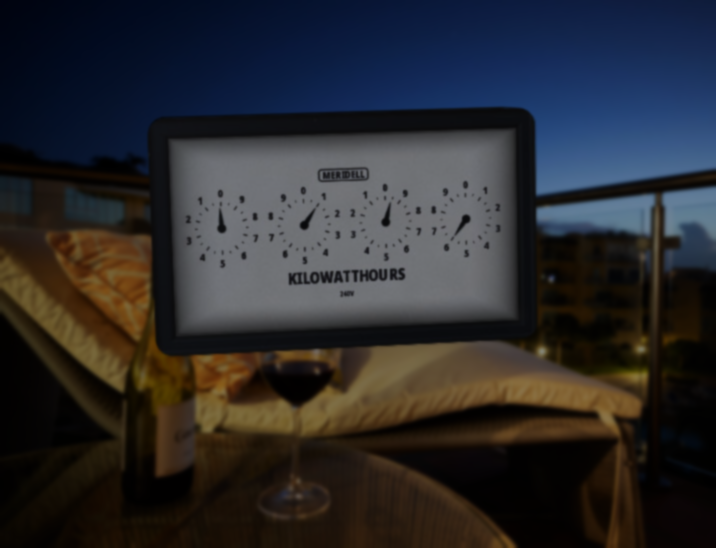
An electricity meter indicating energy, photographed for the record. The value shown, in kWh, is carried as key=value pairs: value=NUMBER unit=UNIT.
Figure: value=96 unit=kWh
